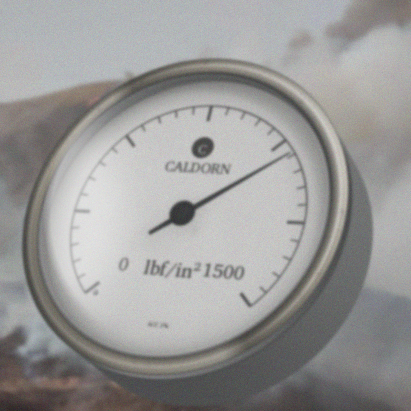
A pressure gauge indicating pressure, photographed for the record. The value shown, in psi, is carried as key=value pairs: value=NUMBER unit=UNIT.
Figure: value=1050 unit=psi
